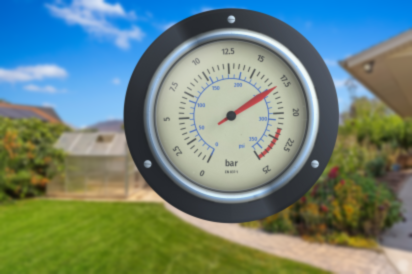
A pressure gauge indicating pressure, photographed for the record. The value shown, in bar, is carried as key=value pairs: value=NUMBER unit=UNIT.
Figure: value=17.5 unit=bar
